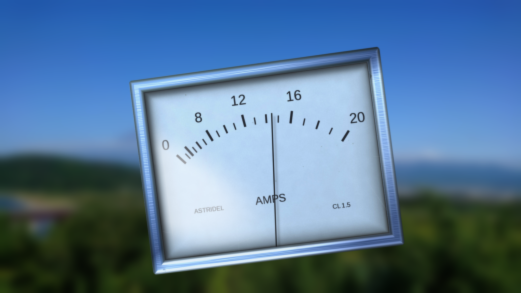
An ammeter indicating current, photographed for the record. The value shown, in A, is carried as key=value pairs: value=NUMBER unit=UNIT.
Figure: value=14.5 unit=A
